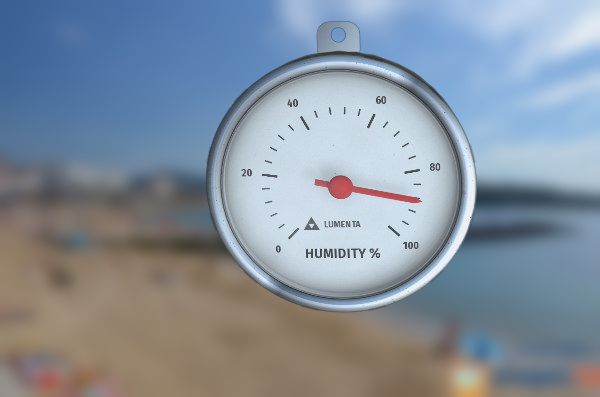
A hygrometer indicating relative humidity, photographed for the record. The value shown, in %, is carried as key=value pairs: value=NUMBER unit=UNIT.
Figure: value=88 unit=%
